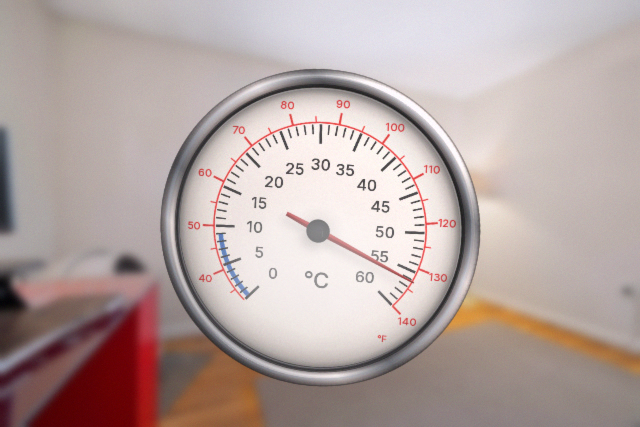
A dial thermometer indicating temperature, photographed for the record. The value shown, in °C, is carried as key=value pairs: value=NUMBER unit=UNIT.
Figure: value=56 unit=°C
